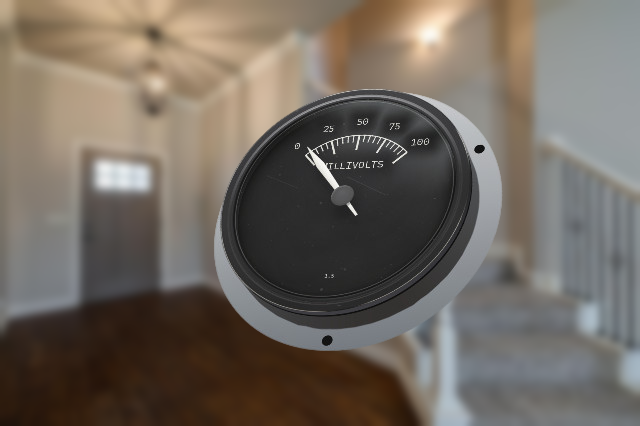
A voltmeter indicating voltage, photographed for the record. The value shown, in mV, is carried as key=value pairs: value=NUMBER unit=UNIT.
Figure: value=5 unit=mV
